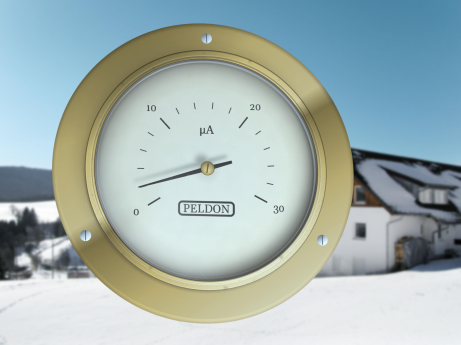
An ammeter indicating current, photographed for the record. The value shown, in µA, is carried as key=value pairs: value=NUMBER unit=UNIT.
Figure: value=2 unit=µA
